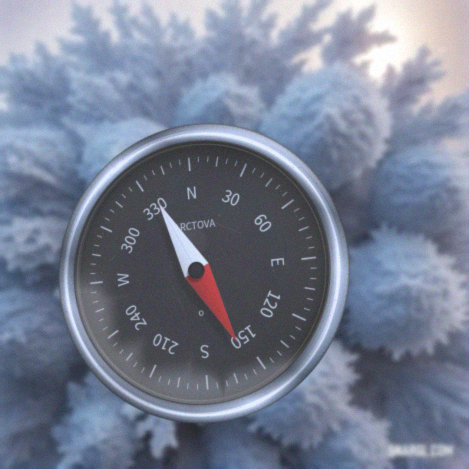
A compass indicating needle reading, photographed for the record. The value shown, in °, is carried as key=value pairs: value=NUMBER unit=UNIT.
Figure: value=155 unit=°
